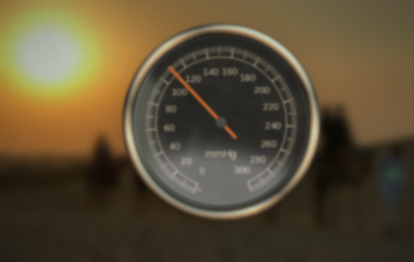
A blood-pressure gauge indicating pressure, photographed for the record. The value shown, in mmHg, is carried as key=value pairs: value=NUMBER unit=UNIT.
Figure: value=110 unit=mmHg
